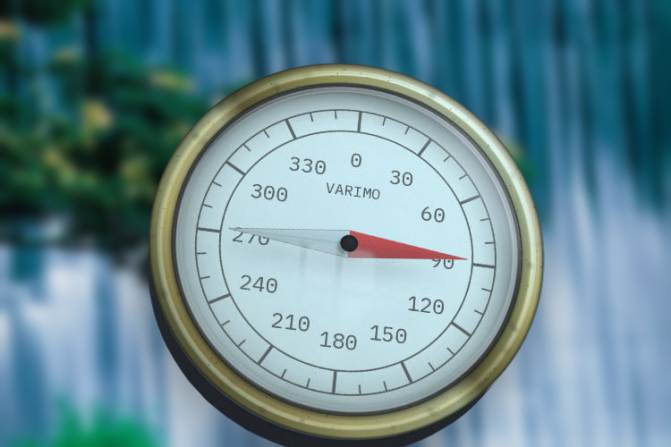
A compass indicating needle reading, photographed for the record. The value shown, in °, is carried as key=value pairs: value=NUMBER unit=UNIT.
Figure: value=90 unit=°
